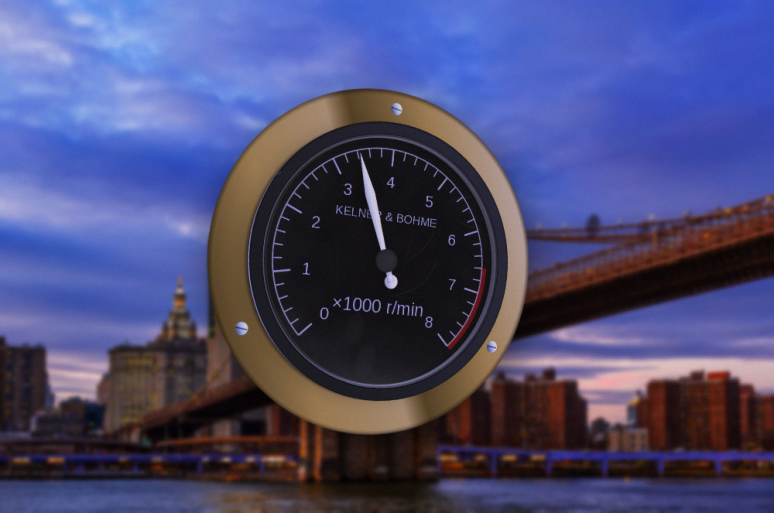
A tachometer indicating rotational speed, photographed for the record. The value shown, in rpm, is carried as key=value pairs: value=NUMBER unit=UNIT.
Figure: value=3400 unit=rpm
